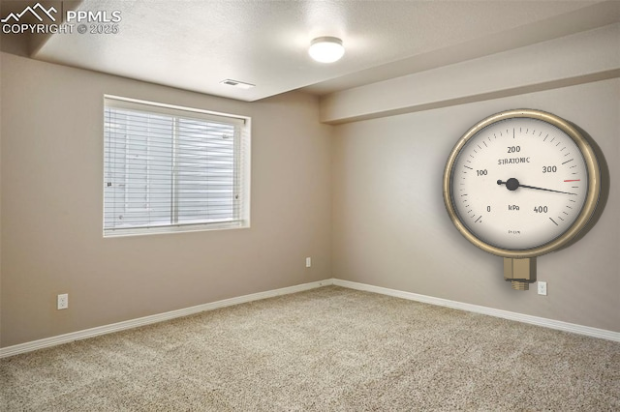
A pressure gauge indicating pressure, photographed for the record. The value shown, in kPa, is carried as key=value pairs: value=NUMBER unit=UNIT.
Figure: value=350 unit=kPa
